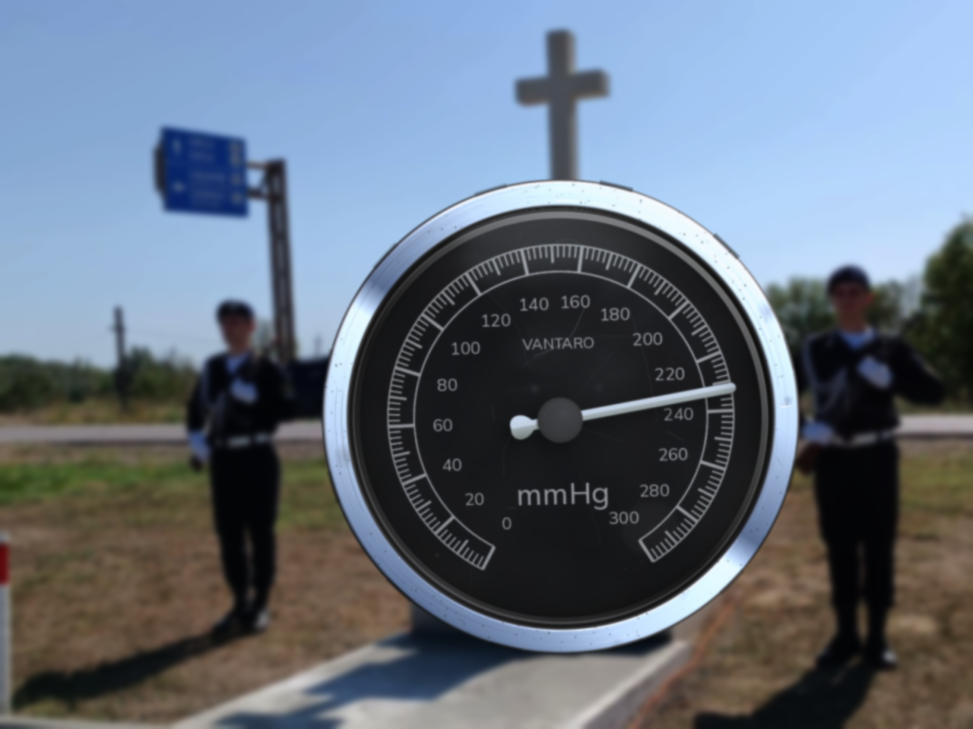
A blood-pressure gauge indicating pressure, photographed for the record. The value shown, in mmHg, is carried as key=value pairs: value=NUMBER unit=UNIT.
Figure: value=232 unit=mmHg
